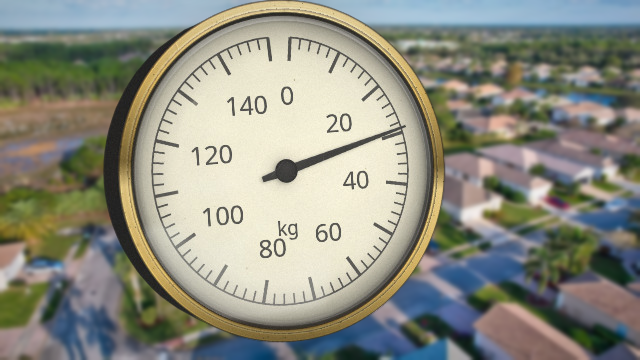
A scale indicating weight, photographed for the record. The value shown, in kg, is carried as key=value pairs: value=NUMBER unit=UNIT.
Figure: value=29 unit=kg
